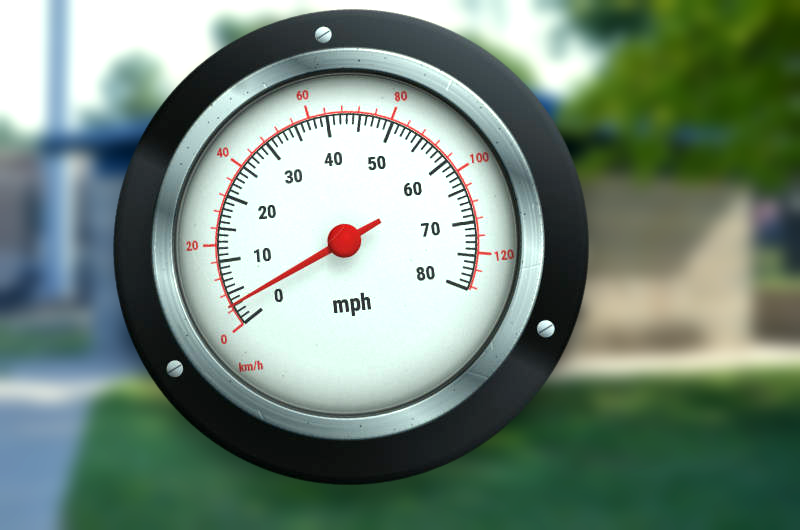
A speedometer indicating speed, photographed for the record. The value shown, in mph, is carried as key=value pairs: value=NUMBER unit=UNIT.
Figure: value=3 unit=mph
